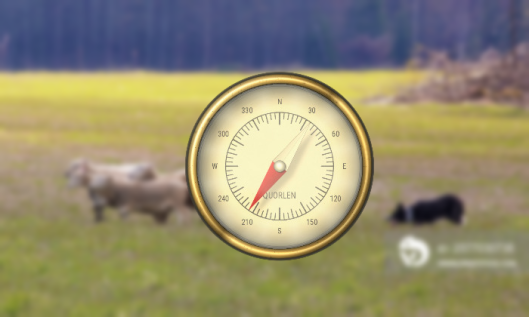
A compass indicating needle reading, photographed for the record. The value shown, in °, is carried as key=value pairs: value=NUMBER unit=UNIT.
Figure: value=215 unit=°
